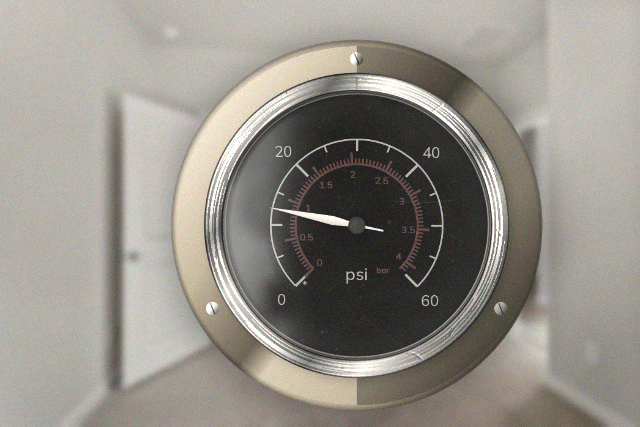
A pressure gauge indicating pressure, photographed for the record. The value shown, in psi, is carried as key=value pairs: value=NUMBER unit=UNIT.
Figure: value=12.5 unit=psi
